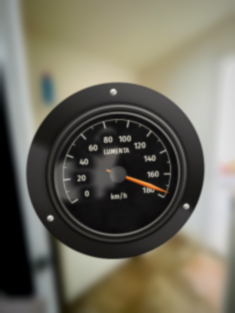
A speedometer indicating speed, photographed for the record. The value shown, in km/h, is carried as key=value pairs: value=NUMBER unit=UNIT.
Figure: value=175 unit=km/h
